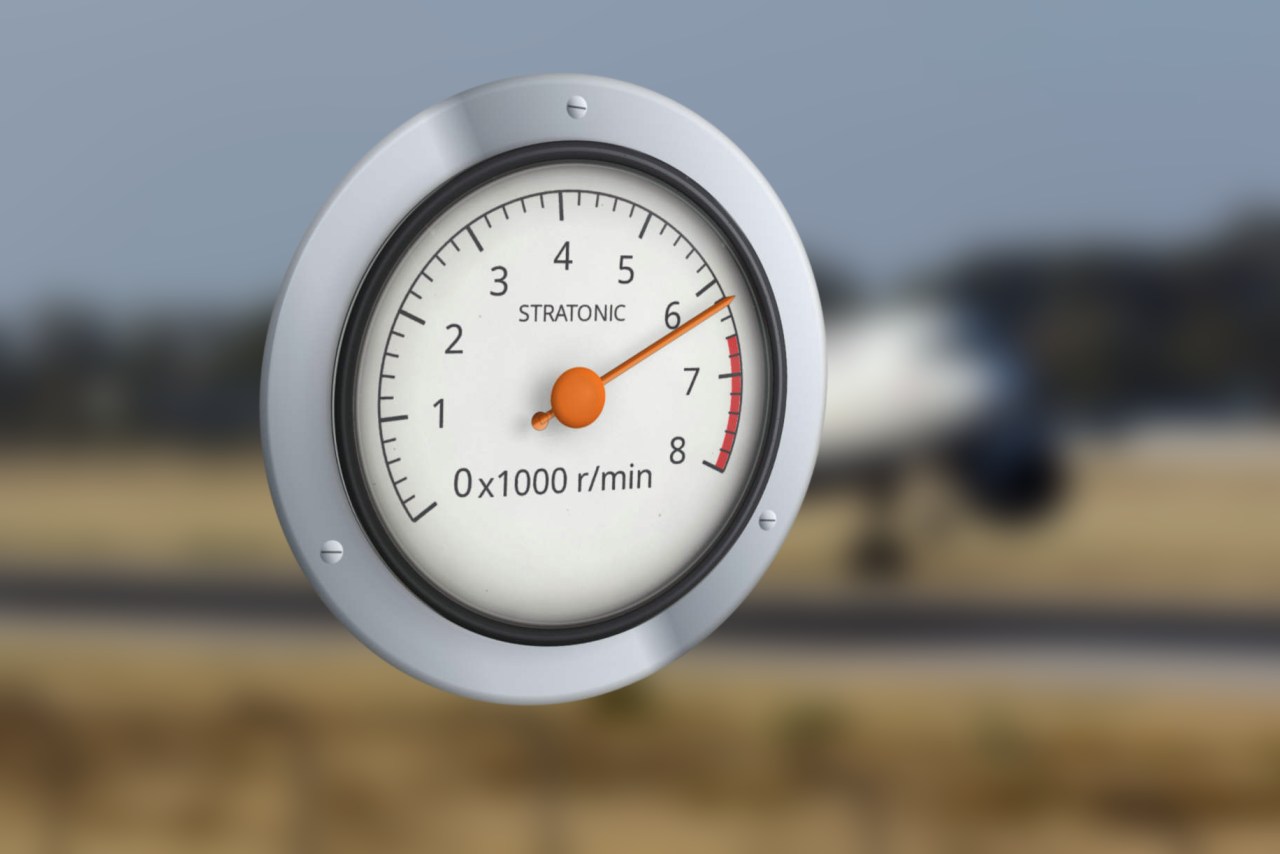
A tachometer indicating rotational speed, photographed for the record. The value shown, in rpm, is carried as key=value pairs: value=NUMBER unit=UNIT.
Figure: value=6200 unit=rpm
